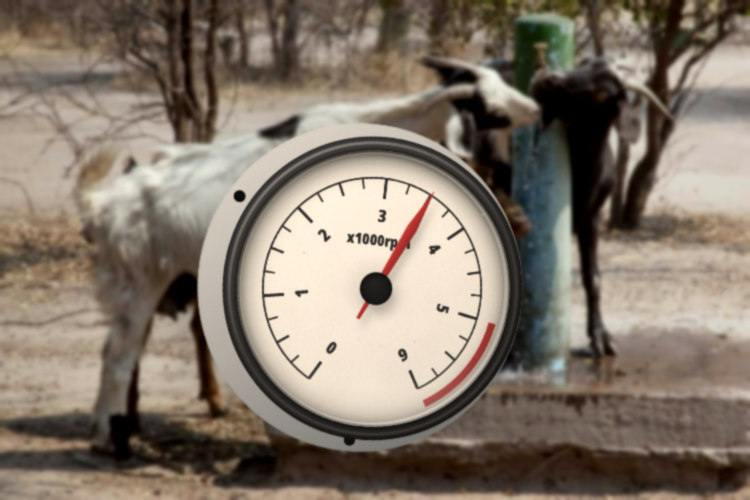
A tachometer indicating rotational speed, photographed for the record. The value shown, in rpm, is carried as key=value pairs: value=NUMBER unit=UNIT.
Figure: value=3500 unit=rpm
